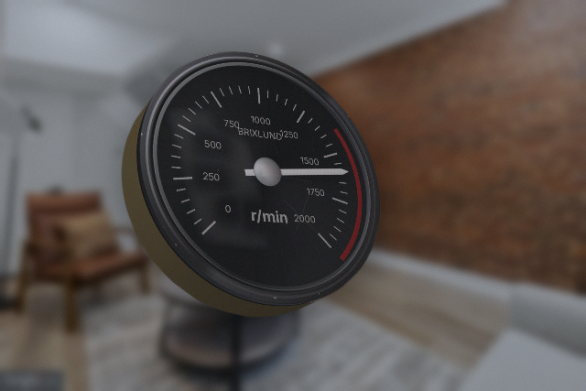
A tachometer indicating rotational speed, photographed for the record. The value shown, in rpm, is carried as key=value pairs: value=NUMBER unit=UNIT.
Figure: value=1600 unit=rpm
